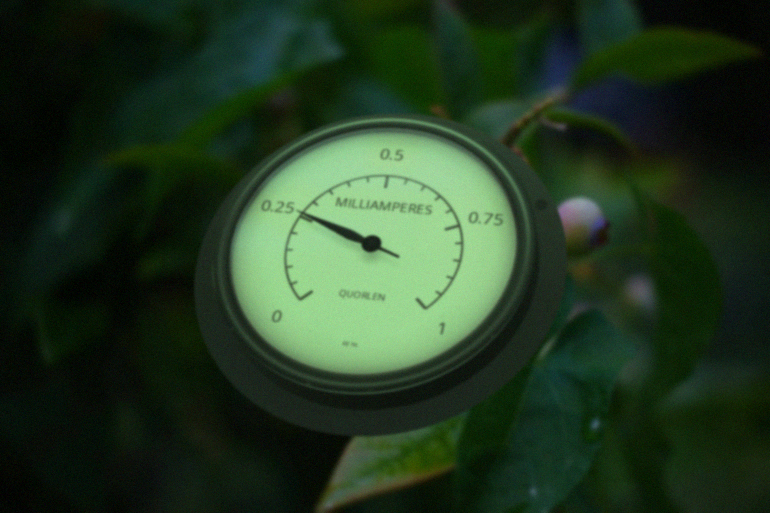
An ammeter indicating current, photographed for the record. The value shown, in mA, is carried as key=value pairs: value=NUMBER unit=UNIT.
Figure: value=0.25 unit=mA
